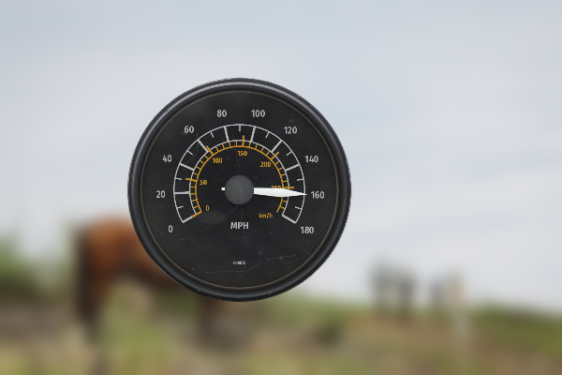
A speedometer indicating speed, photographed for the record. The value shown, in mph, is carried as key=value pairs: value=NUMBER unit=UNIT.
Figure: value=160 unit=mph
